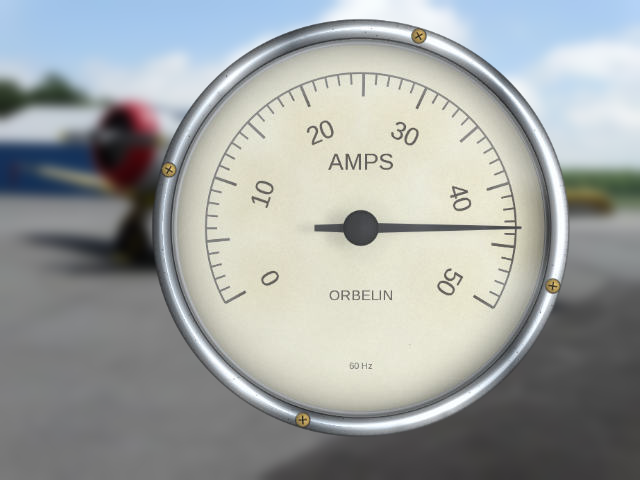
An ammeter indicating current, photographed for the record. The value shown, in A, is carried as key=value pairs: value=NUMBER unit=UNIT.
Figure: value=43.5 unit=A
